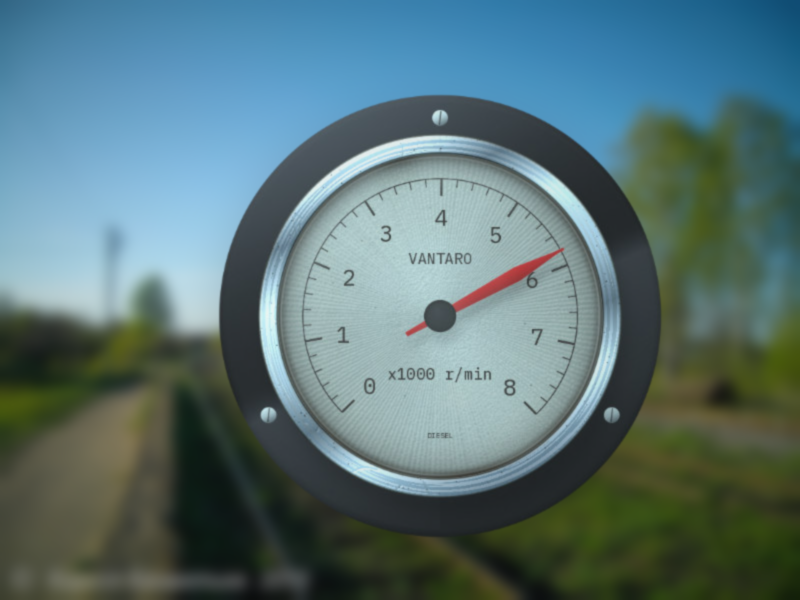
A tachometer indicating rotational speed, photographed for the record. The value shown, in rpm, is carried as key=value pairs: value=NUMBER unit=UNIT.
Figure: value=5800 unit=rpm
